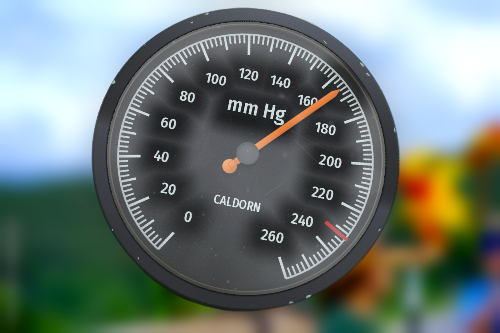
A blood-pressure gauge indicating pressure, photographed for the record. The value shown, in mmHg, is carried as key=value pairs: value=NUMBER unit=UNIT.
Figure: value=166 unit=mmHg
